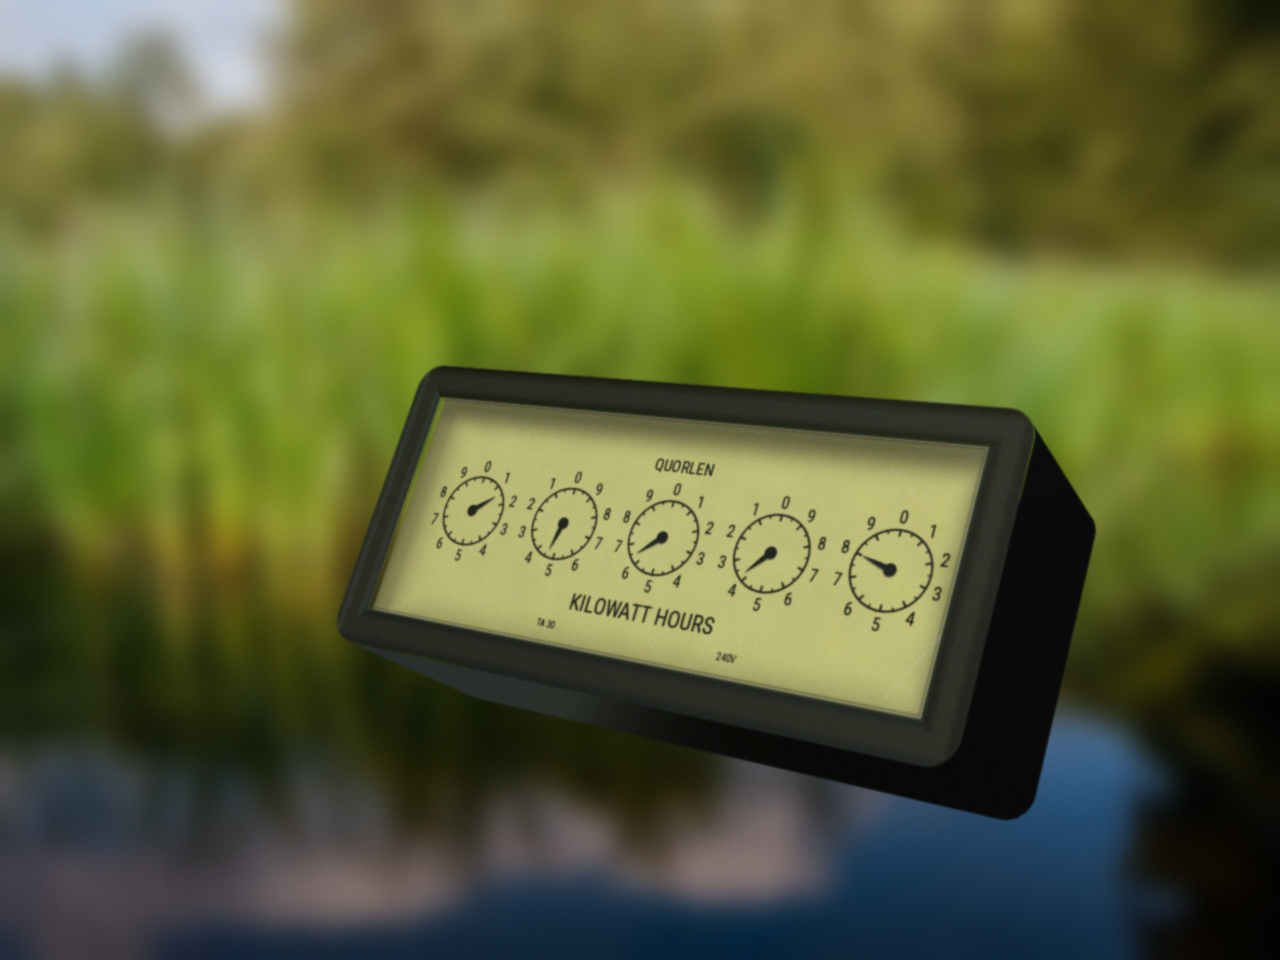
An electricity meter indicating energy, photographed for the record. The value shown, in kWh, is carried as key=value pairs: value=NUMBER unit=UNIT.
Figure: value=14638 unit=kWh
